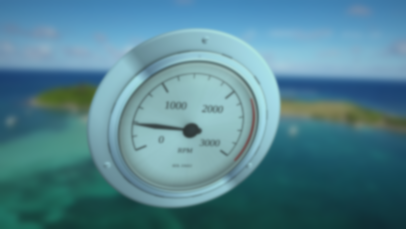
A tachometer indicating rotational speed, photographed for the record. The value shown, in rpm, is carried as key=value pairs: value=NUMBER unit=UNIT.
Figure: value=400 unit=rpm
